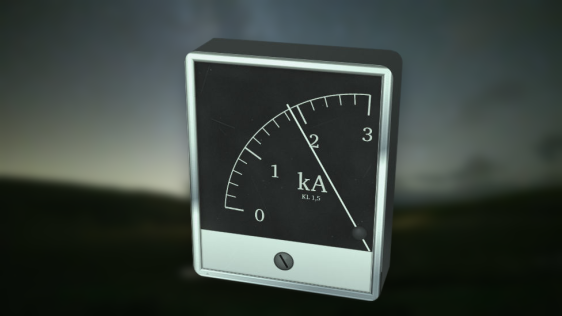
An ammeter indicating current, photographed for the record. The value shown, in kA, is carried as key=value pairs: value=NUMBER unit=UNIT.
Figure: value=1.9 unit=kA
